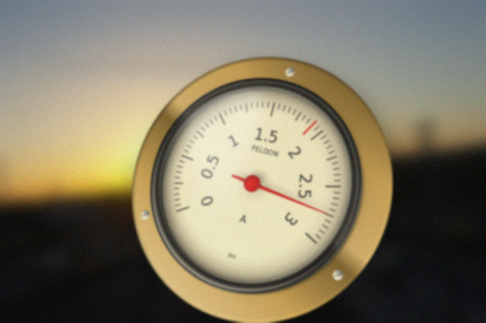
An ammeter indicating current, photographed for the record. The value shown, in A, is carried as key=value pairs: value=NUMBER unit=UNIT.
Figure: value=2.75 unit=A
